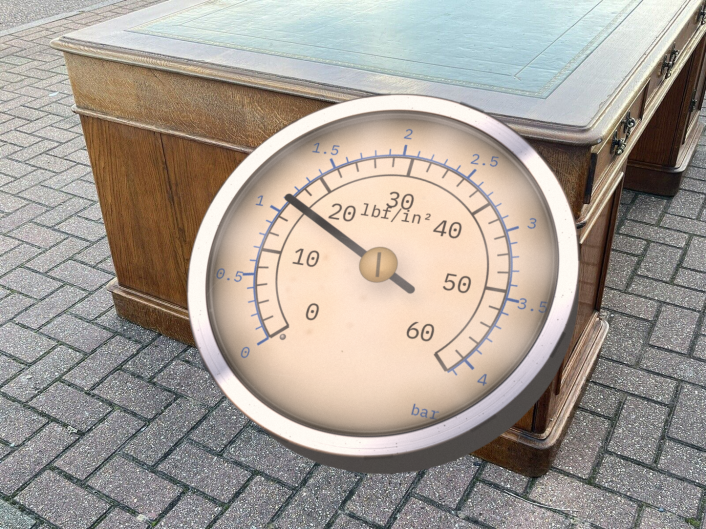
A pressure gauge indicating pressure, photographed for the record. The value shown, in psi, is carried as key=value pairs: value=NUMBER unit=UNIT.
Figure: value=16 unit=psi
